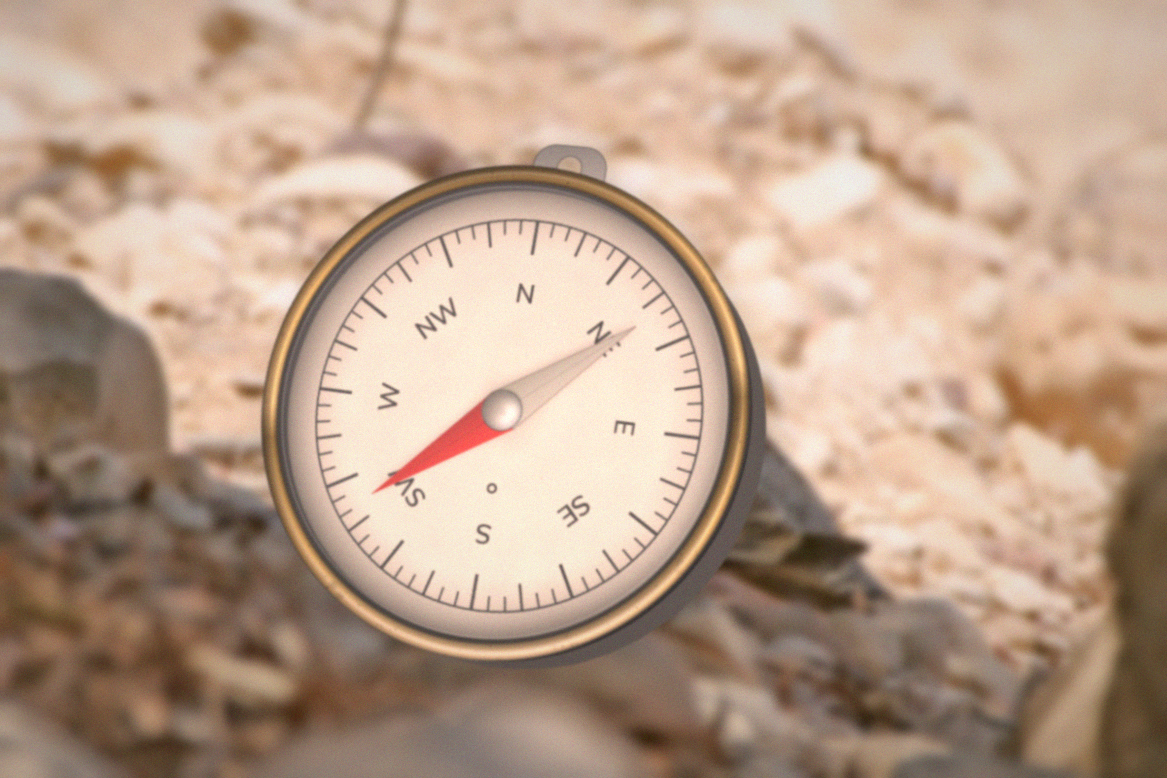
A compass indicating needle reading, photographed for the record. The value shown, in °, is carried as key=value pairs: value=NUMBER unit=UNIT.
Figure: value=230 unit=°
